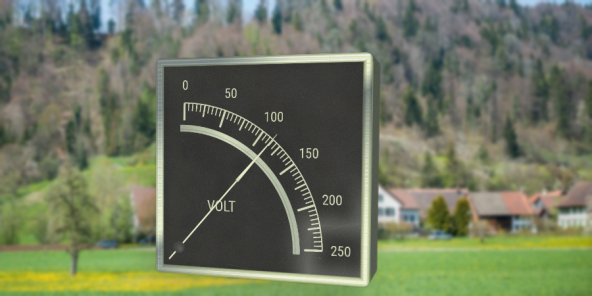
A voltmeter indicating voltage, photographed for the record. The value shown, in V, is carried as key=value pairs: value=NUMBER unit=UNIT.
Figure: value=115 unit=V
